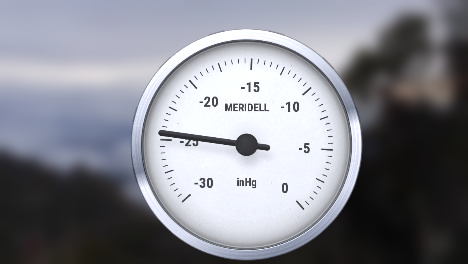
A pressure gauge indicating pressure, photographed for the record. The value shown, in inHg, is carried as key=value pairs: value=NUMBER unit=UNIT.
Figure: value=-24.5 unit=inHg
